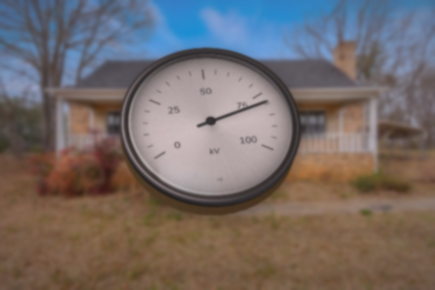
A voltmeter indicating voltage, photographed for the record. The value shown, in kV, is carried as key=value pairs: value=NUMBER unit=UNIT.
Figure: value=80 unit=kV
